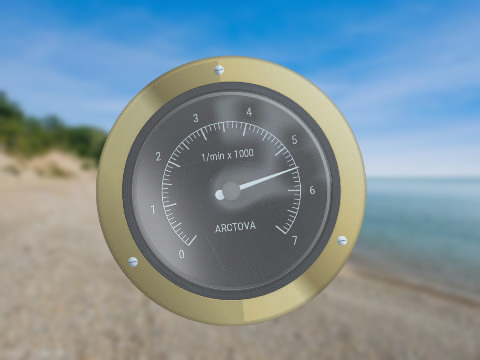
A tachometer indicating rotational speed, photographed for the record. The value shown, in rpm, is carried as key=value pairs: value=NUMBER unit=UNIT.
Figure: value=5500 unit=rpm
